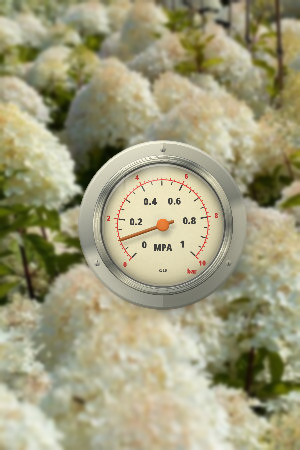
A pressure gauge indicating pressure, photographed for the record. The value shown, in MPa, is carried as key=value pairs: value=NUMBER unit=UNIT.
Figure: value=0.1 unit=MPa
